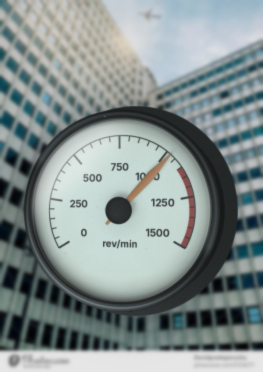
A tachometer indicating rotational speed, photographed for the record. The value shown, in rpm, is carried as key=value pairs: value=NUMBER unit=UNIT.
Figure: value=1025 unit=rpm
